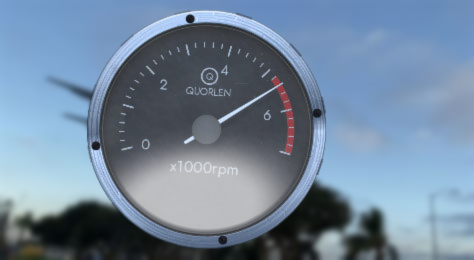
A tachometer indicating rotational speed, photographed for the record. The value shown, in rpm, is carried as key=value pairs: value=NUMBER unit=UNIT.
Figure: value=5400 unit=rpm
